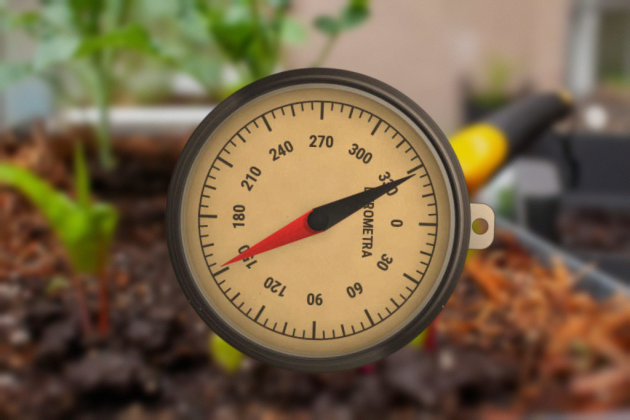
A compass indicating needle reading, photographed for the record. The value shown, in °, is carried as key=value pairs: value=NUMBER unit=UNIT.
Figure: value=152.5 unit=°
